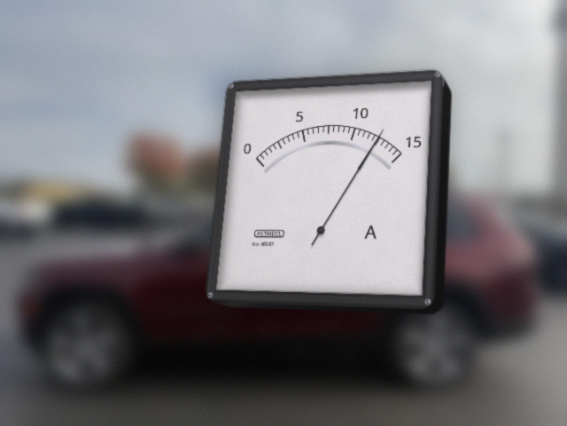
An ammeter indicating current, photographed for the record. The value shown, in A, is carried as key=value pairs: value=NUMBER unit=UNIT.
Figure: value=12.5 unit=A
